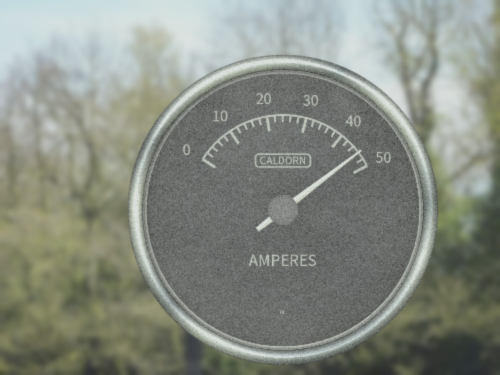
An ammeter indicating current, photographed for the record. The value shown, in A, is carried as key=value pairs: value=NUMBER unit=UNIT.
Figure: value=46 unit=A
